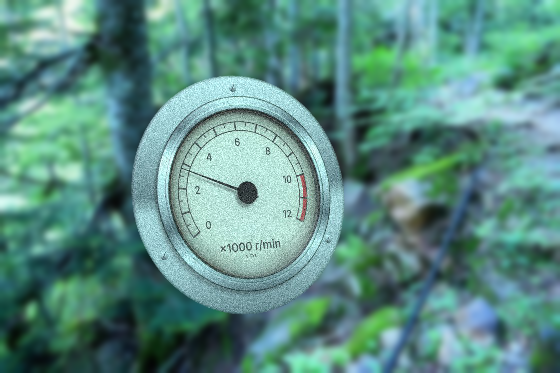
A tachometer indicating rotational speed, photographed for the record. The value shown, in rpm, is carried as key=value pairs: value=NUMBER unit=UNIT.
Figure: value=2750 unit=rpm
